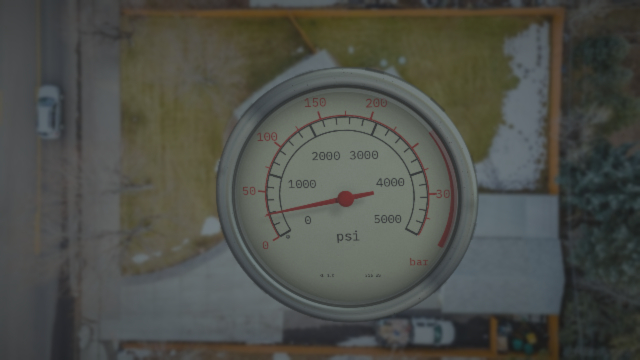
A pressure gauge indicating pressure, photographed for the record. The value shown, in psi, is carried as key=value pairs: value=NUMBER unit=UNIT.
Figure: value=400 unit=psi
